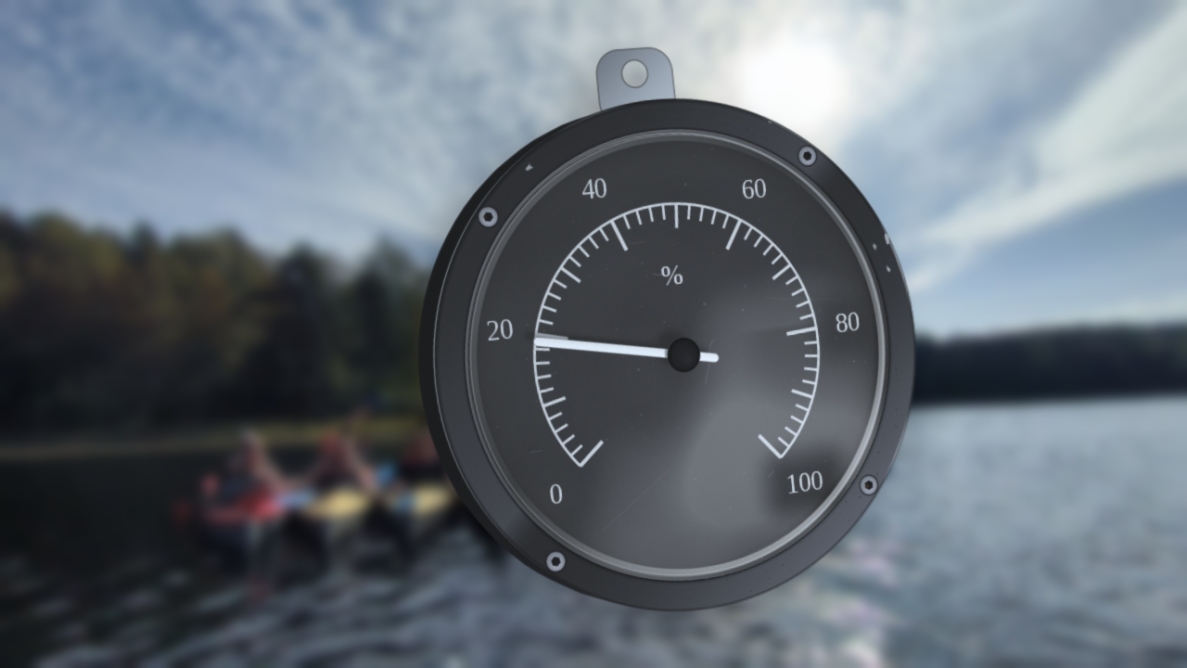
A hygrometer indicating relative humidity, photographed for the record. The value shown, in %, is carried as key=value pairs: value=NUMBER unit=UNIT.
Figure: value=19 unit=%
